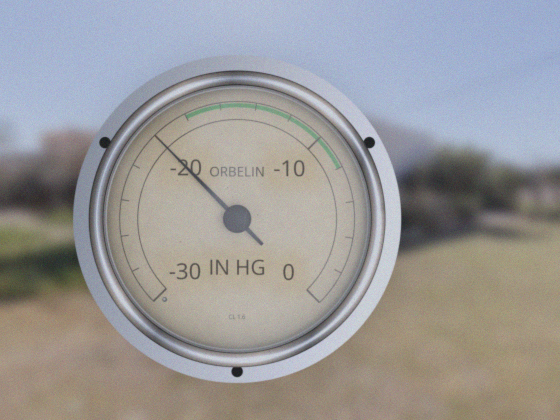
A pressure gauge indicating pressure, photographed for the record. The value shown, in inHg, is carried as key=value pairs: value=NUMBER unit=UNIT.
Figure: value=-20 unit=inHg
